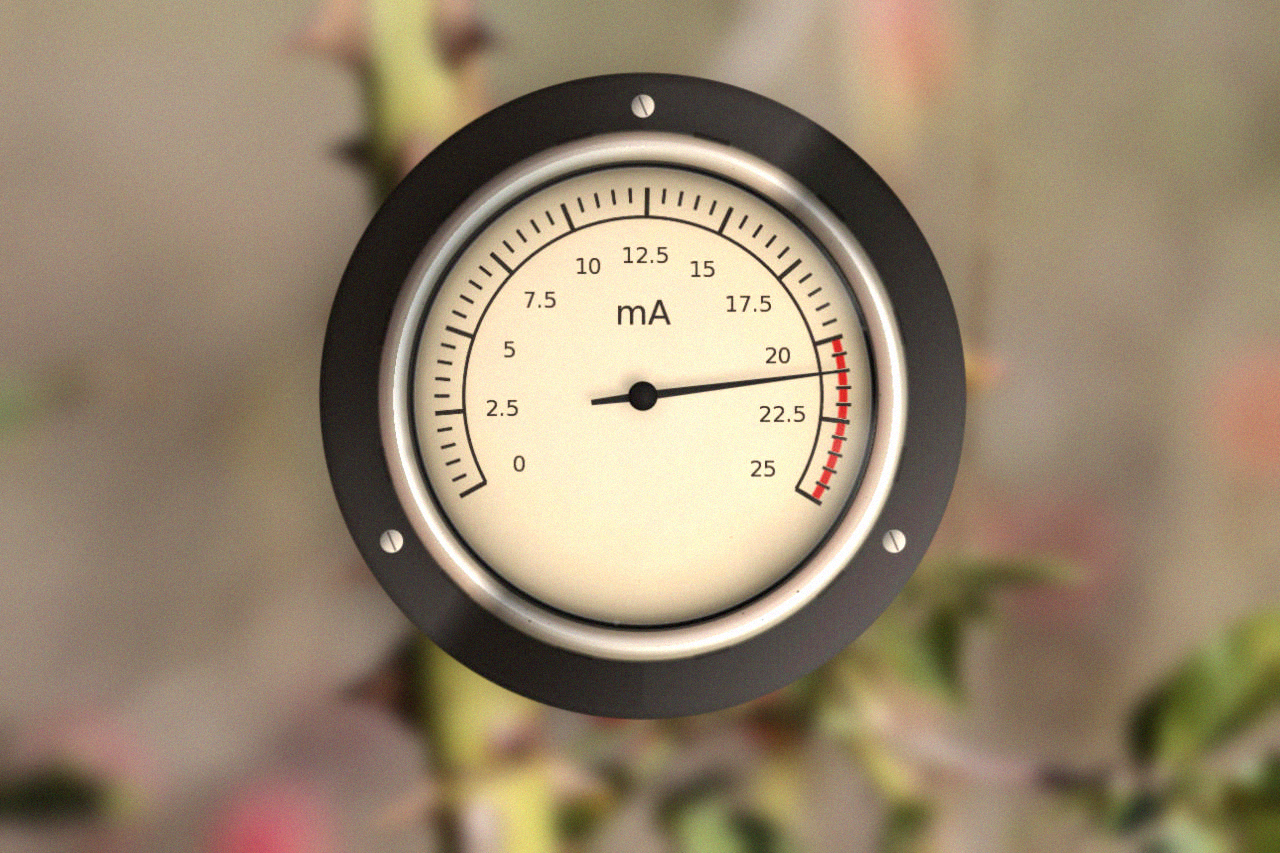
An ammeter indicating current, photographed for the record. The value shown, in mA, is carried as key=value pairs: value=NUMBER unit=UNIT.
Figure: value=21 unit=mA
